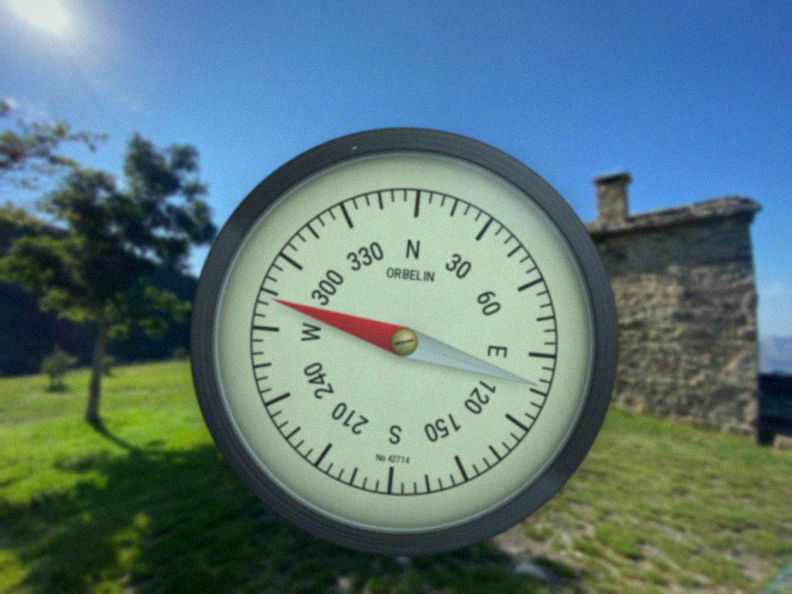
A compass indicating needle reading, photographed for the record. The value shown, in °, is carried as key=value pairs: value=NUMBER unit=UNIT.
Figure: value=282.5 unit=°
